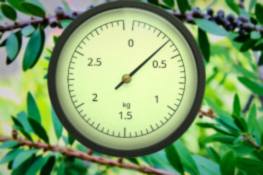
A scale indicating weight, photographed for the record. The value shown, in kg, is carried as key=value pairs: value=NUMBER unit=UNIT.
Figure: value=0.35 unit=kg
